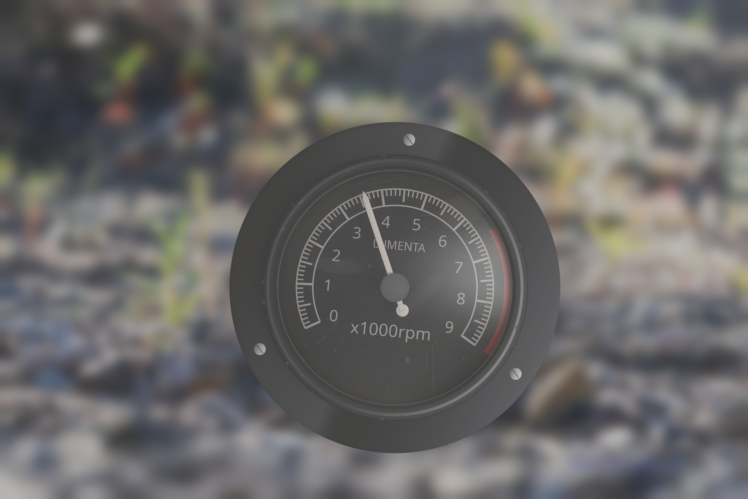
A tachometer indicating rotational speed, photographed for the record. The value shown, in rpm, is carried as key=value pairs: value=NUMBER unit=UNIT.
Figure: value=3600 unit=rpm
